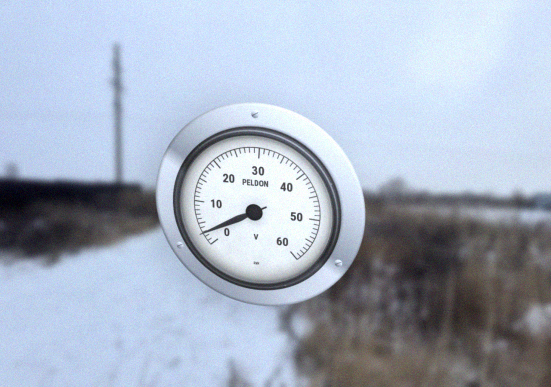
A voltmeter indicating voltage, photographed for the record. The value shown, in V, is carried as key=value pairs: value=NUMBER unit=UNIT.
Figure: value=3 unit=V
